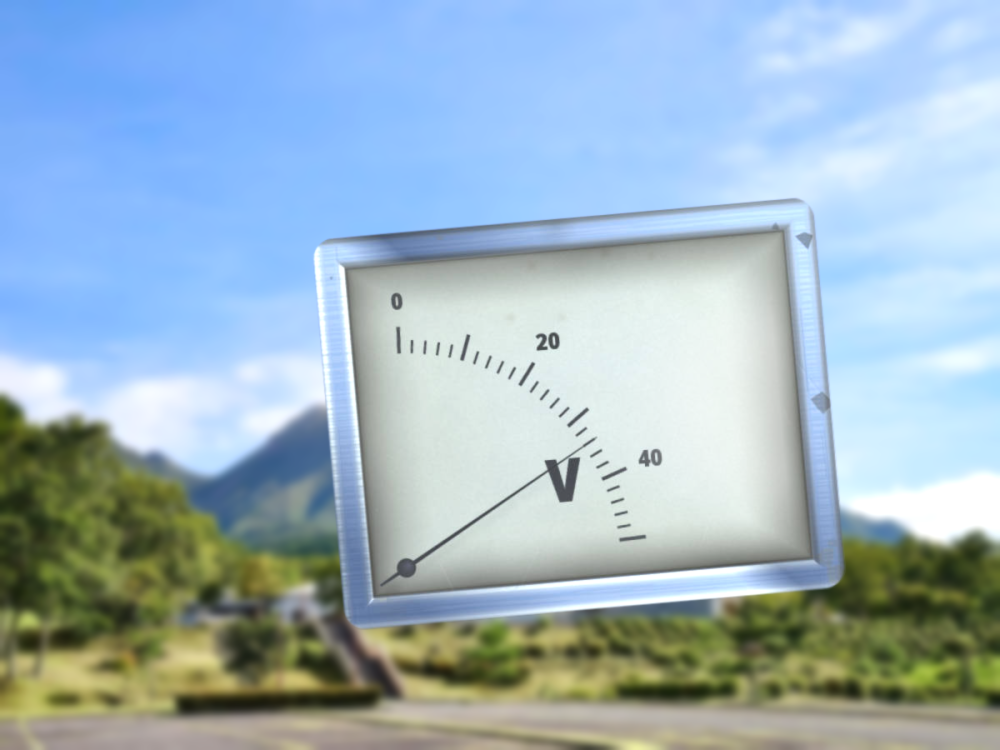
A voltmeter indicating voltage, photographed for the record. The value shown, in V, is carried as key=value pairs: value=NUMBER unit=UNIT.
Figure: value=34 unit=V
